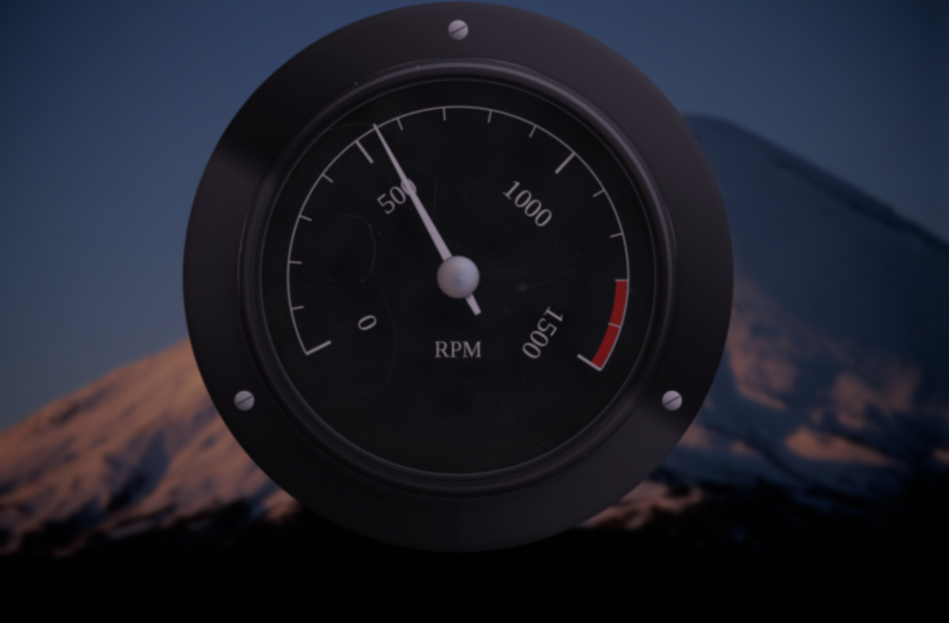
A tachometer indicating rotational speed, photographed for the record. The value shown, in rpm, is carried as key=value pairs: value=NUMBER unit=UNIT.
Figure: value=550 unit=rpm
